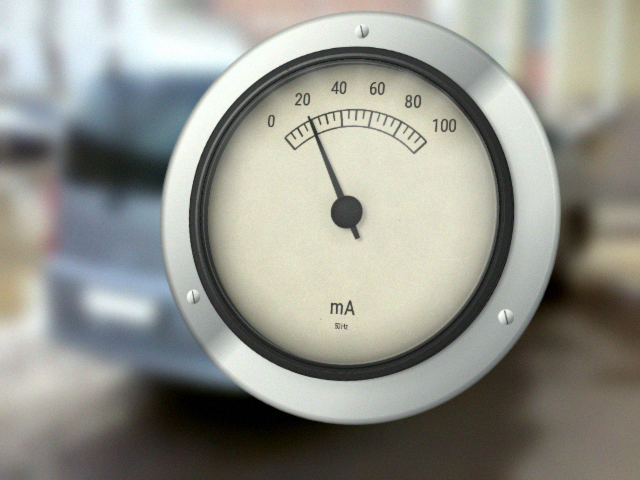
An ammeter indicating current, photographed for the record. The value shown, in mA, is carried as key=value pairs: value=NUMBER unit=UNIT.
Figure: value=20 unit=mA
